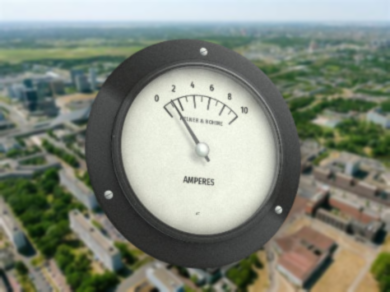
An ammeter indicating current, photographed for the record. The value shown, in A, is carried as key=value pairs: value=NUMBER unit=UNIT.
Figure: value=1 unit=A
